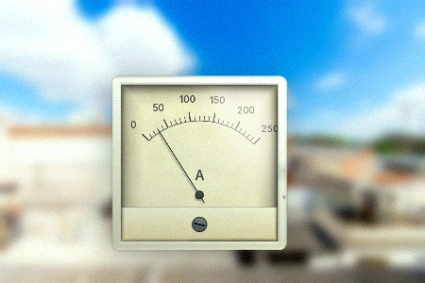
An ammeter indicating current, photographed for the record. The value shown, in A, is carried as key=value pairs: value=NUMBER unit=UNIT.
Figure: value=30 unit=A
